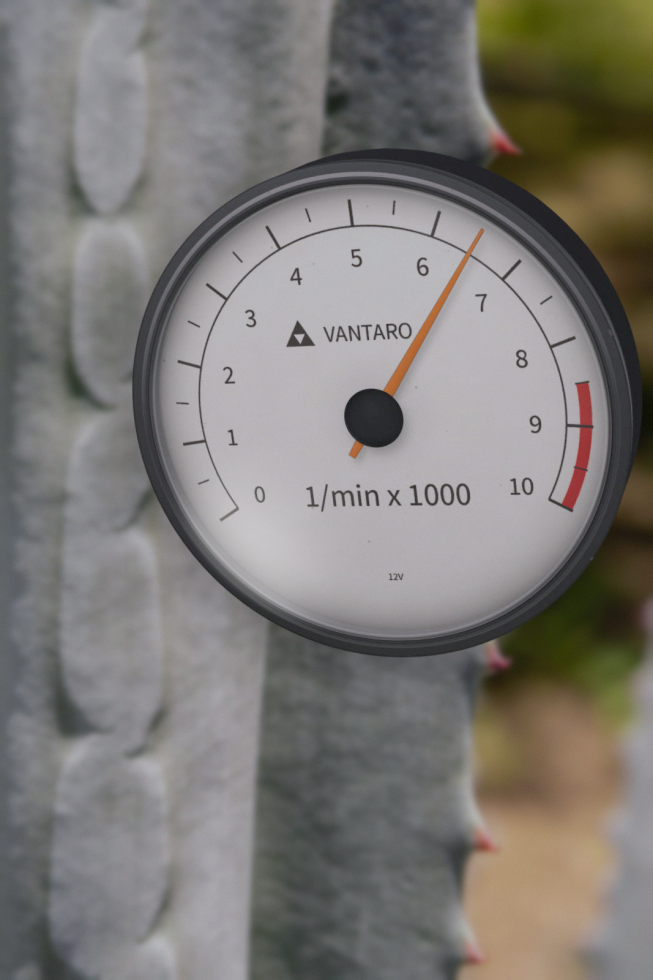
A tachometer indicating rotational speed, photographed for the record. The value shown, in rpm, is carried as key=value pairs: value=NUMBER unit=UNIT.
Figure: value=6500 unit=rpm
